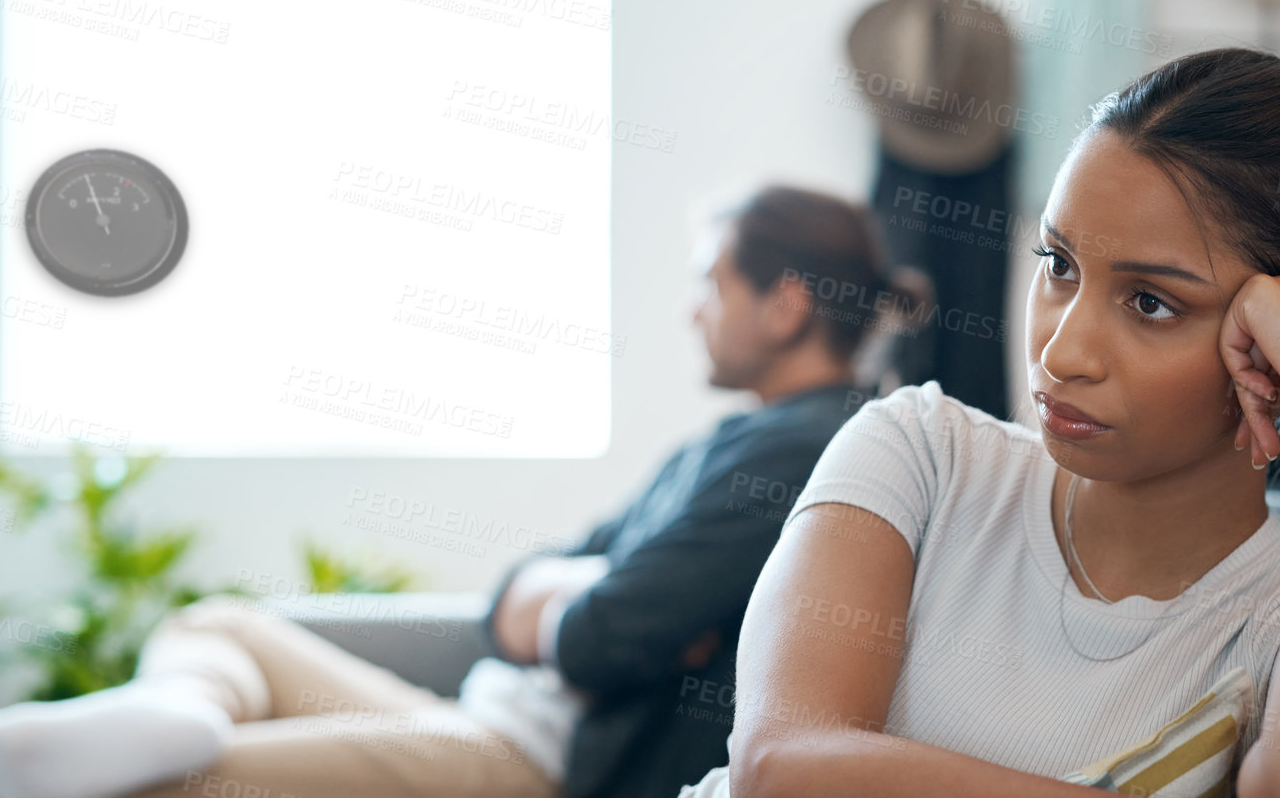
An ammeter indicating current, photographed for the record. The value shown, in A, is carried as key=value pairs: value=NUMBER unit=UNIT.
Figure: value=1 unit=A
